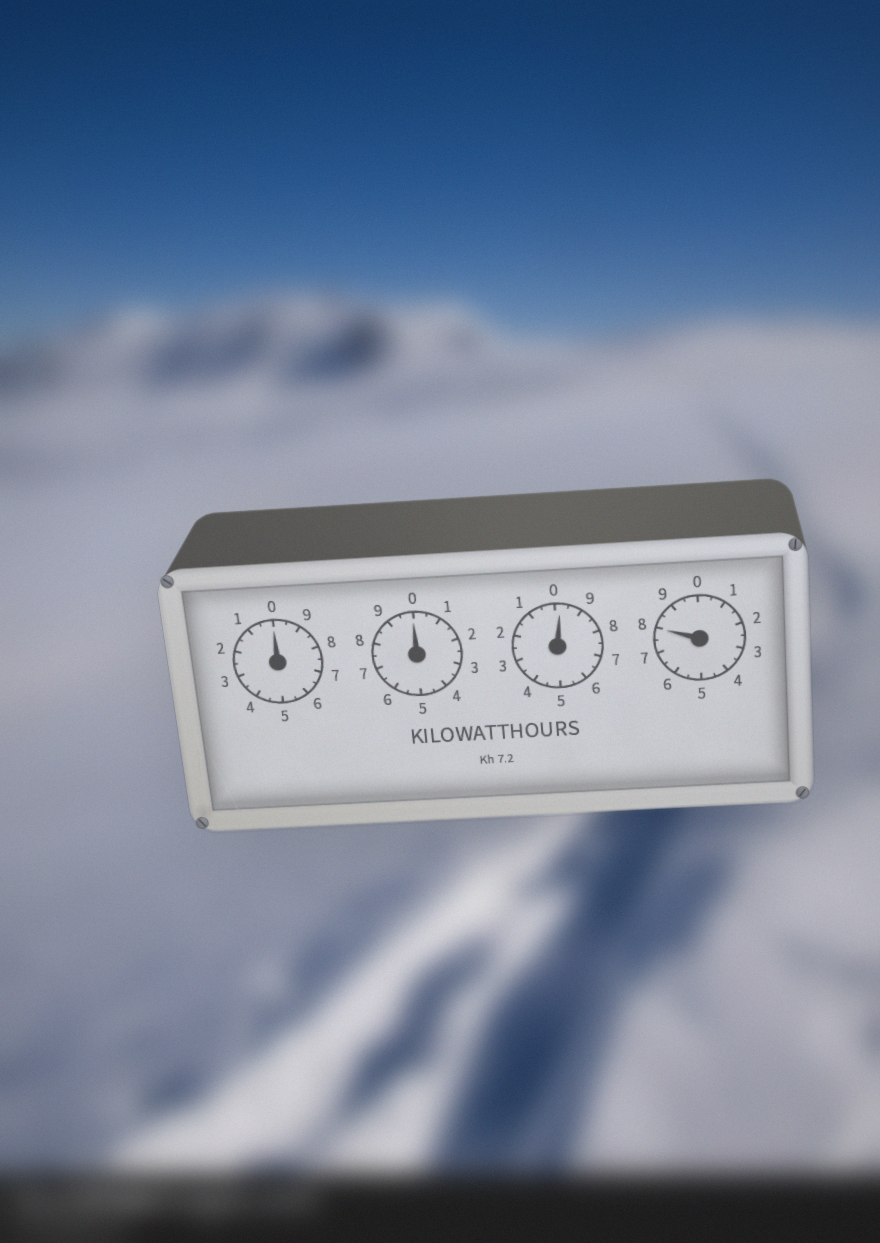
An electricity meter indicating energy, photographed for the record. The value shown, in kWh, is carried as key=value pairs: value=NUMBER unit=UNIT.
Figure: value=9998 unit=kWh
